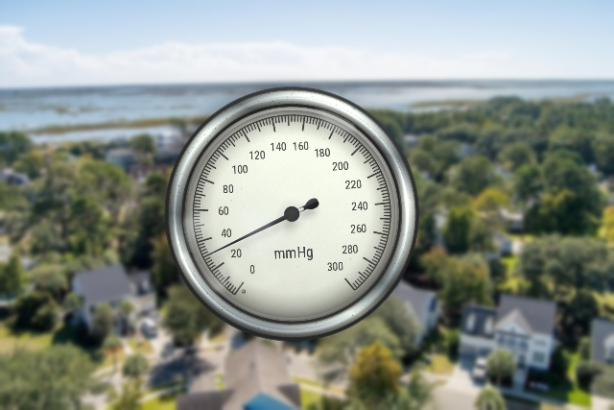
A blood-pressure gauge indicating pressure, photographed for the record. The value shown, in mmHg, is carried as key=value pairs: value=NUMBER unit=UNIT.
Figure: value=30 unit=mmHg
